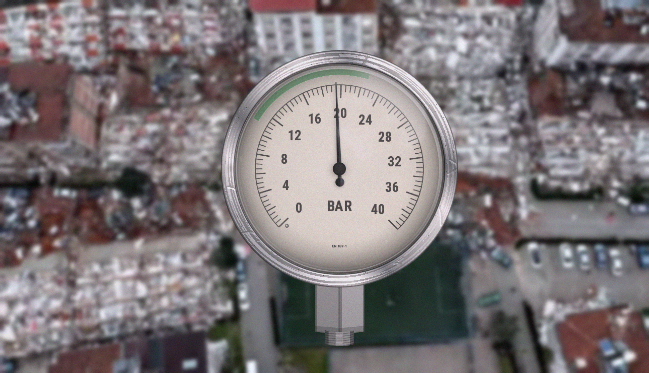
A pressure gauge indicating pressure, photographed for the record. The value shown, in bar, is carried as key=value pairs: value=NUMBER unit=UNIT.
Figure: value=19.5 unit=bar
